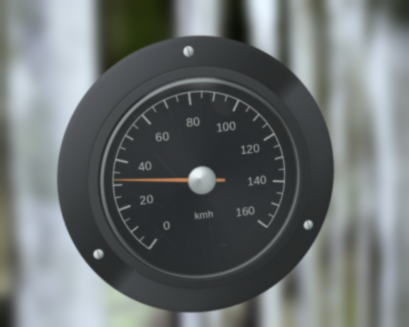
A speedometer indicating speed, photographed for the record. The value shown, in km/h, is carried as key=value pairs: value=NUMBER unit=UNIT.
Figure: value=32.5 unit=km/h
